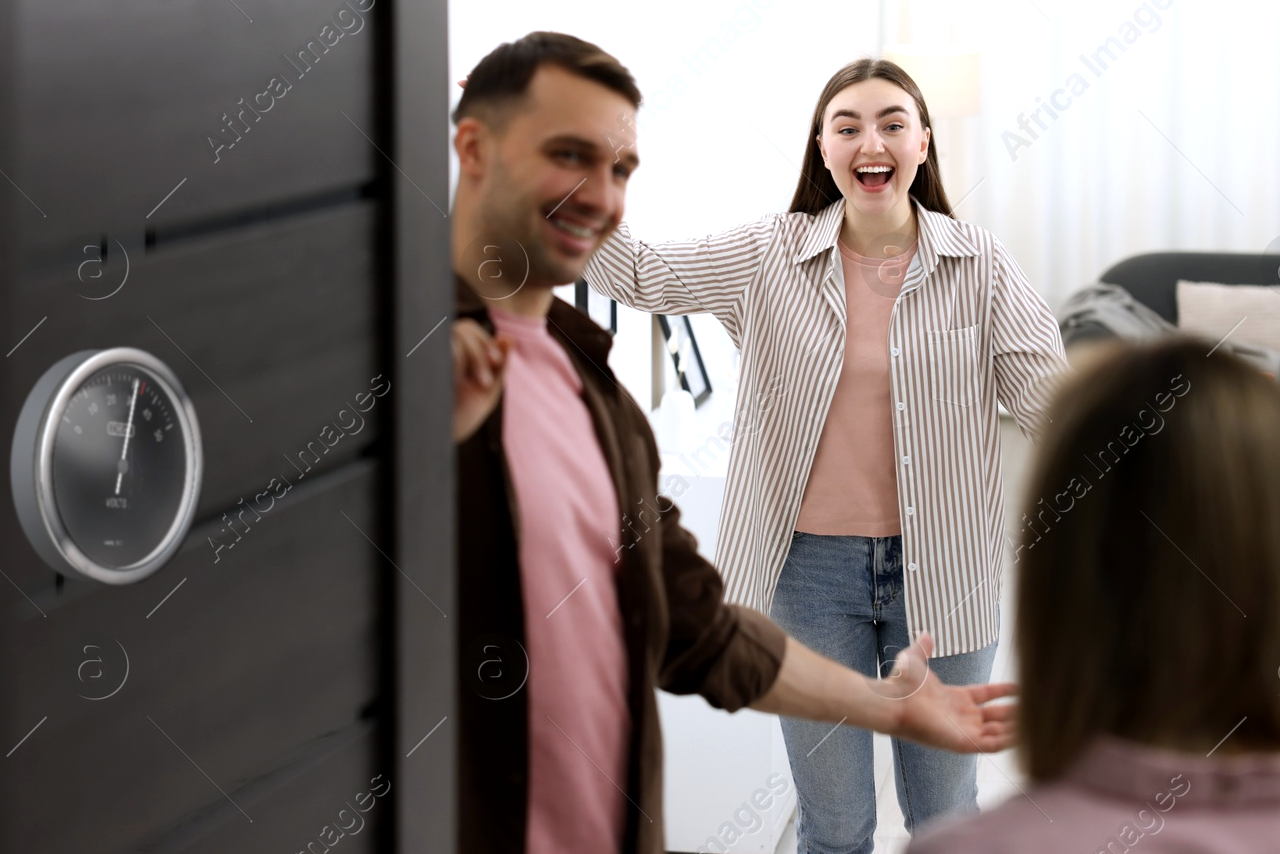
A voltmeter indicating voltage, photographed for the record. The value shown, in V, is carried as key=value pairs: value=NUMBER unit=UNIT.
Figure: value=30 unit=V
